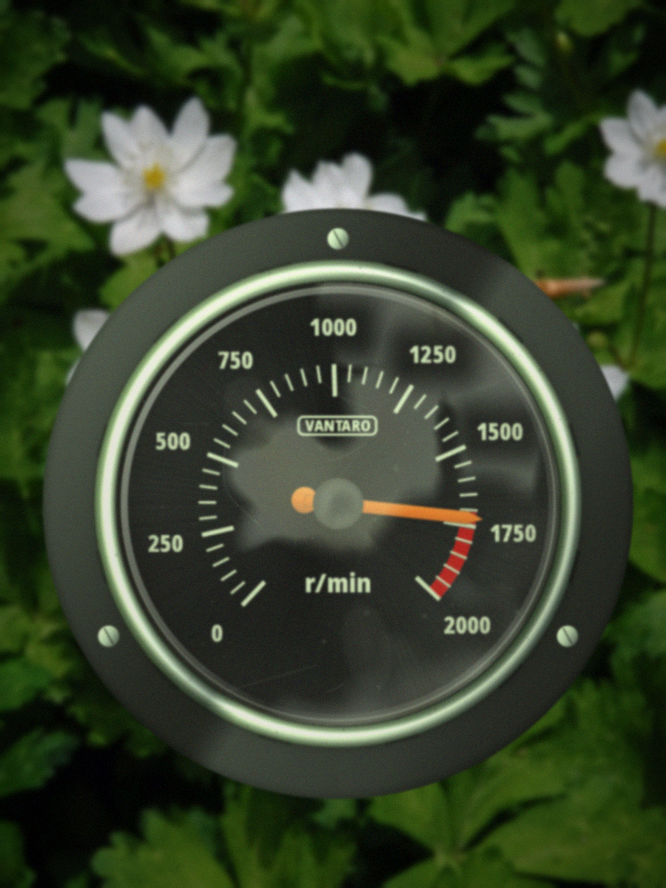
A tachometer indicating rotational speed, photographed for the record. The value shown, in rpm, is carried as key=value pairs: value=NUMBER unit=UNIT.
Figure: value=1725 unit=rpm
